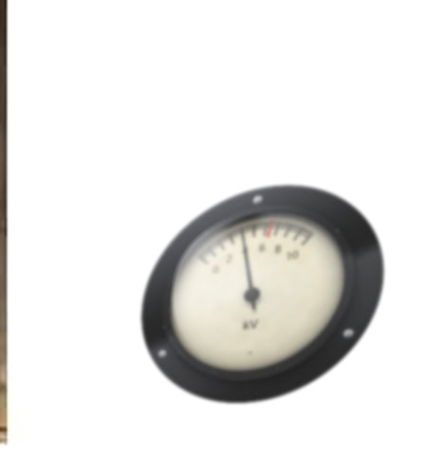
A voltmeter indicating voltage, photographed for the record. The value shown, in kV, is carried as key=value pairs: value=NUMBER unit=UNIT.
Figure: value=4 unit=kV
